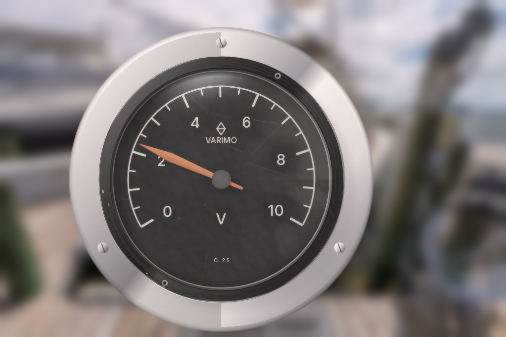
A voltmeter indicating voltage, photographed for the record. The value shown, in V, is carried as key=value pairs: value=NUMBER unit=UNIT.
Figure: value=2.25 unit=V
